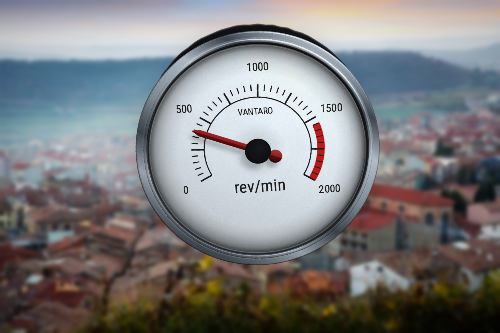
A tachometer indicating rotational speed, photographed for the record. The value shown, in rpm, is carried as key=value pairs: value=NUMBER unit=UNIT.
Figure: value=400 unit=rpm
